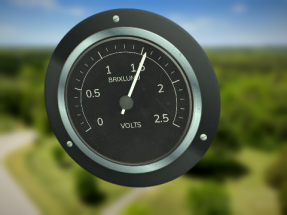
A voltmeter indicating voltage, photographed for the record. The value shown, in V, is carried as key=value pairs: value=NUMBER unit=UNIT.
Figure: value=1.55 unit=V
